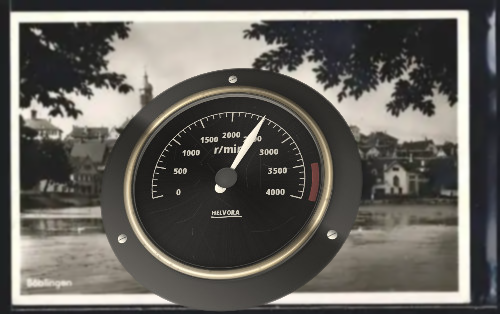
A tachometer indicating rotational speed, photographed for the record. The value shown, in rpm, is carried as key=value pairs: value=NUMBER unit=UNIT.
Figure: value=2500 unit=rpm
